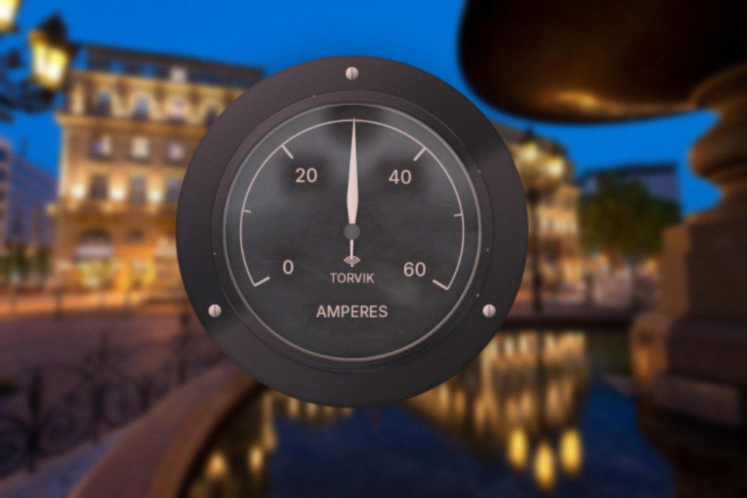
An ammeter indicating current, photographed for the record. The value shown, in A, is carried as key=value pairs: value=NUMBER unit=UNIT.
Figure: value=30 unit=A
